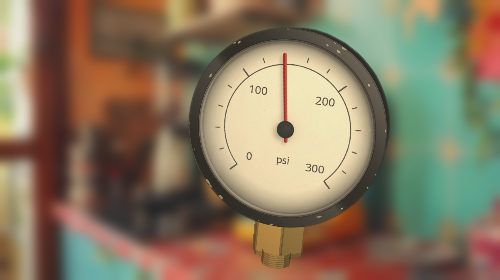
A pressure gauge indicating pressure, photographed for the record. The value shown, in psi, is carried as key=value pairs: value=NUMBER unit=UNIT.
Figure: value=140 unit=psi
